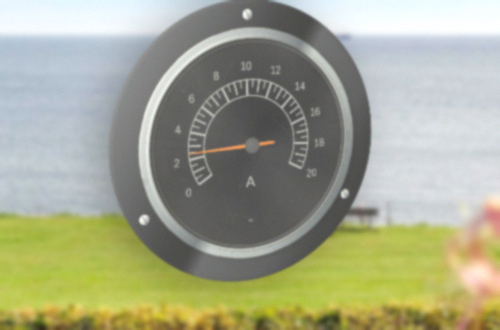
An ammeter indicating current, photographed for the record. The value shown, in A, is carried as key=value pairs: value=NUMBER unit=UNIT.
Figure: value=2.5 unit=A
